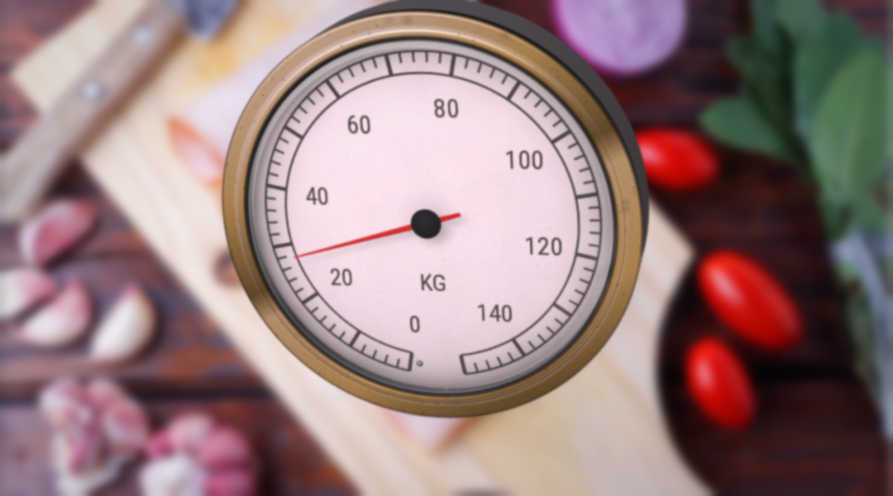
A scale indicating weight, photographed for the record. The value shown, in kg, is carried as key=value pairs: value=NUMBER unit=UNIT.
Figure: value=28 unit=kg
